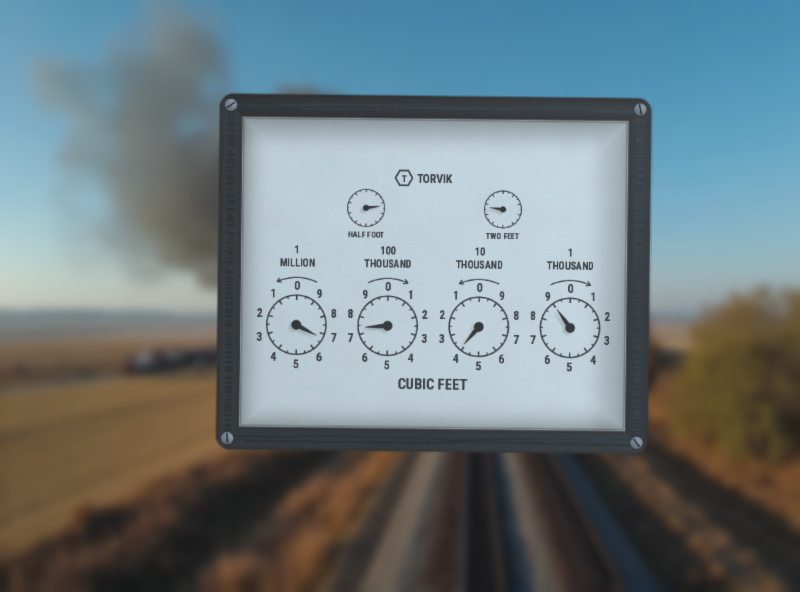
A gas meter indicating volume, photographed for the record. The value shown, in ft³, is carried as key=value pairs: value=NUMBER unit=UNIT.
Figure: value=673900 unit=ft³
